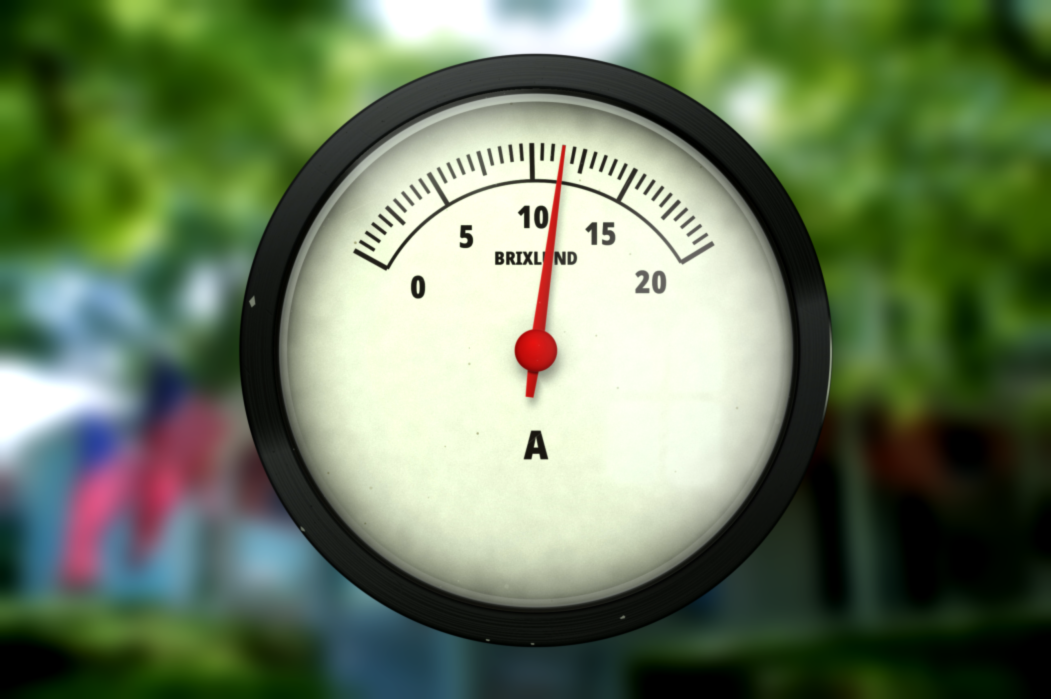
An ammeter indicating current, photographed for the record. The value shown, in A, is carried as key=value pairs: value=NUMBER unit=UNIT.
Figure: value=11.5 unit=A
